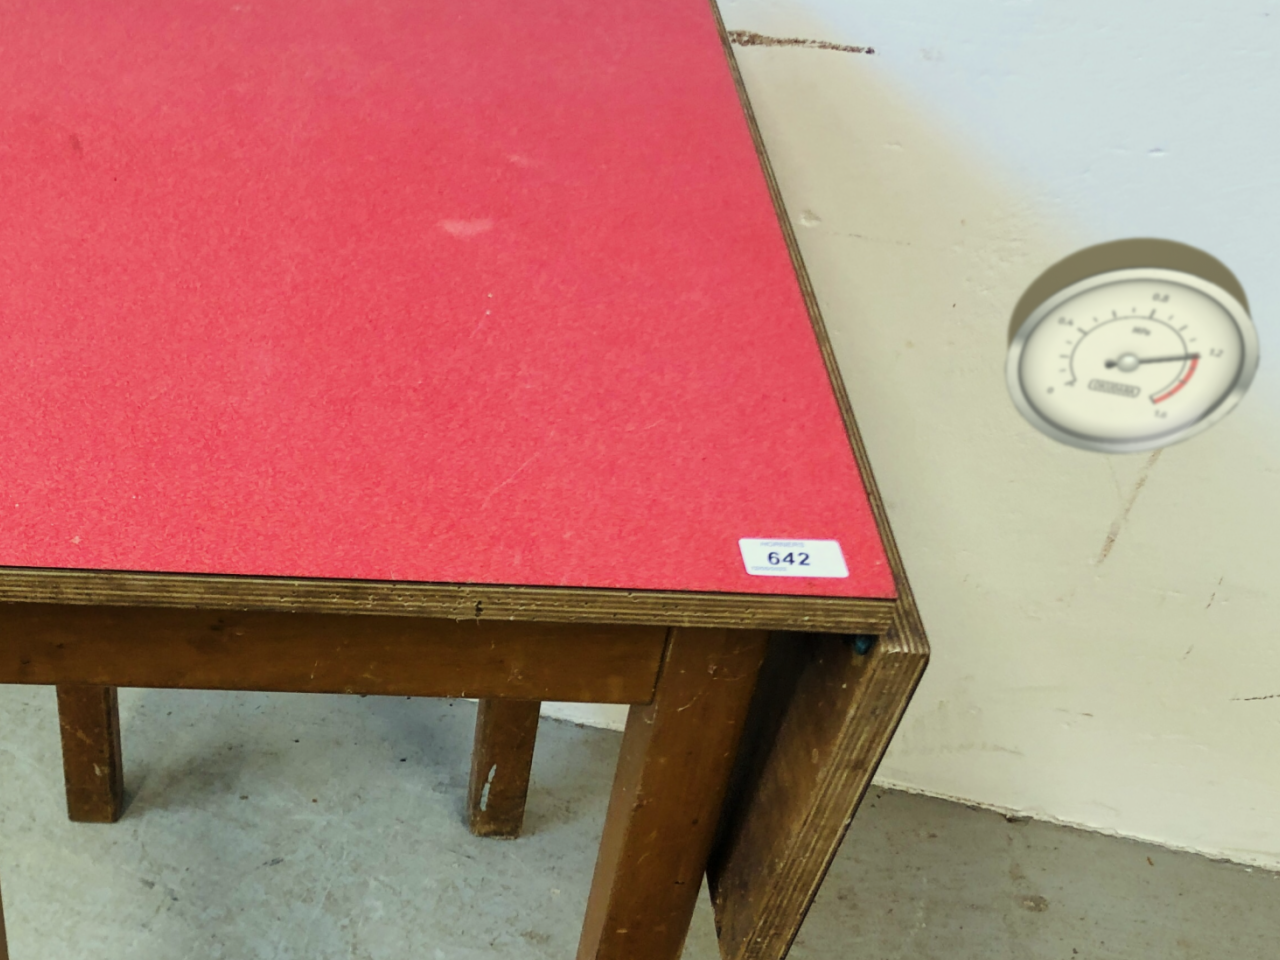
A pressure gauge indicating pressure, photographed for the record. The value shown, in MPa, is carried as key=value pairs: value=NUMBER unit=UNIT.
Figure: value=1.2 unit=MPa
